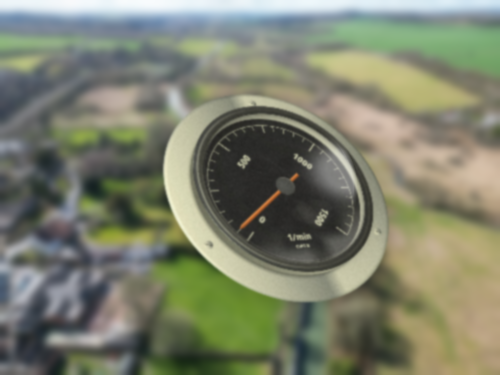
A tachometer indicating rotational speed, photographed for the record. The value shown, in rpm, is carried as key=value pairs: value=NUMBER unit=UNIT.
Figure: value=50 unit=rpm
